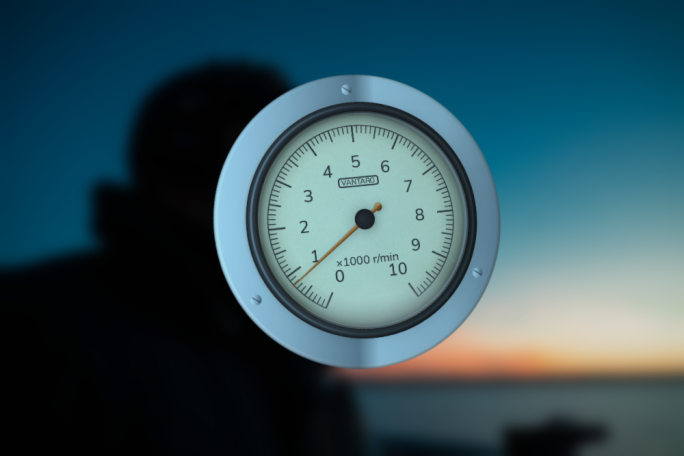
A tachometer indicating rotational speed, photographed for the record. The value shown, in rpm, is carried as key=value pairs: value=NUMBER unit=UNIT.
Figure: value=800 unit=rpm
